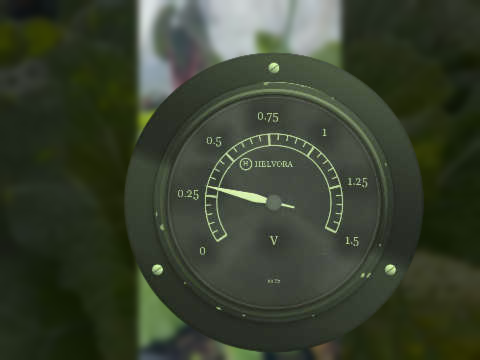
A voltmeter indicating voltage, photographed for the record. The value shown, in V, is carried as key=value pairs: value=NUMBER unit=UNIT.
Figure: value=0.3 unit=V
